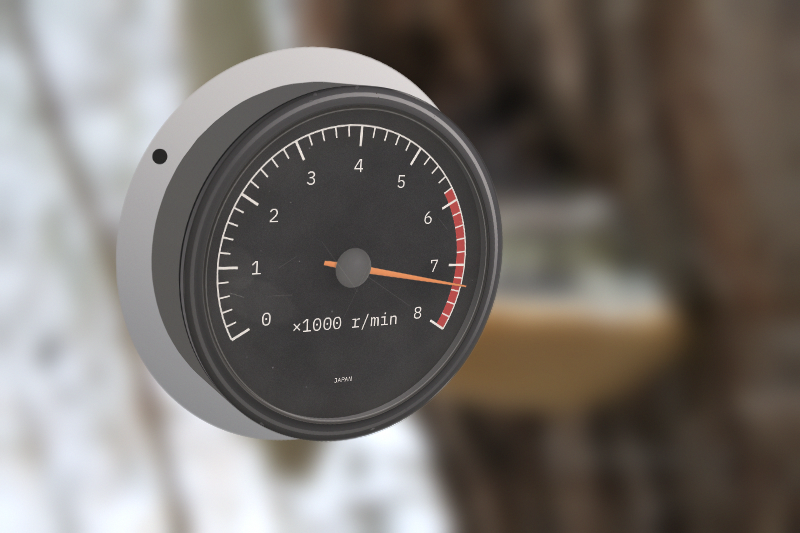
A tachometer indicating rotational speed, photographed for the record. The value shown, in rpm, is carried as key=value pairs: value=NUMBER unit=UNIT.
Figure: value=7300 unit=rpm
